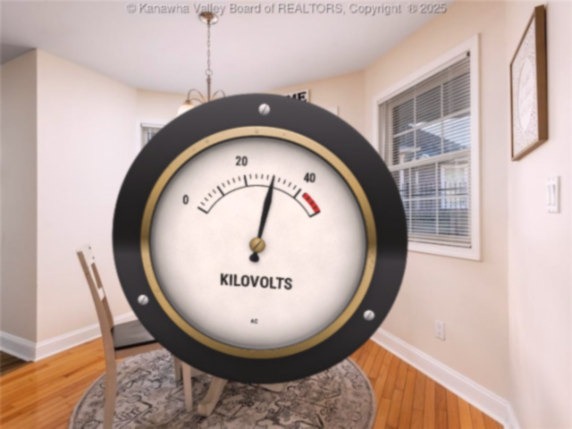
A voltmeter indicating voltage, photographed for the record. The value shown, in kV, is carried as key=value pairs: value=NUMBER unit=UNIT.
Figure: value=30 unit=kV
